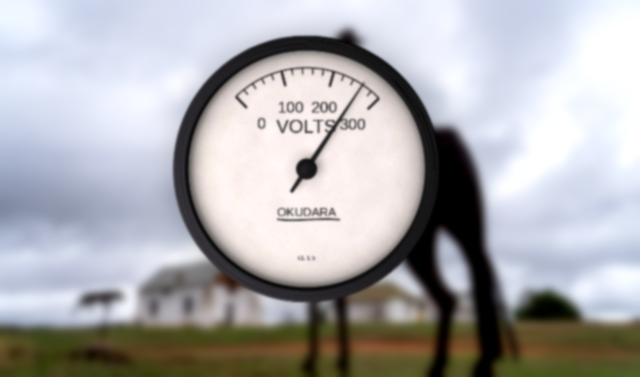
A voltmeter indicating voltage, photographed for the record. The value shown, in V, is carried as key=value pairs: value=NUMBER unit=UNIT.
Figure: value=260 unit=V
